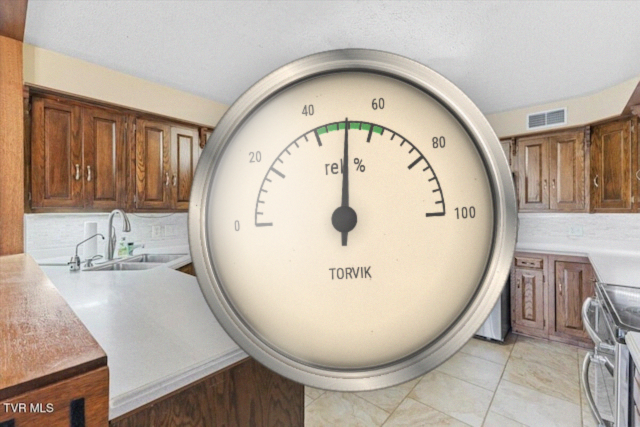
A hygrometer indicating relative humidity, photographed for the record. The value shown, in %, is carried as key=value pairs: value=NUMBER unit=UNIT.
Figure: value=52 unit=%
